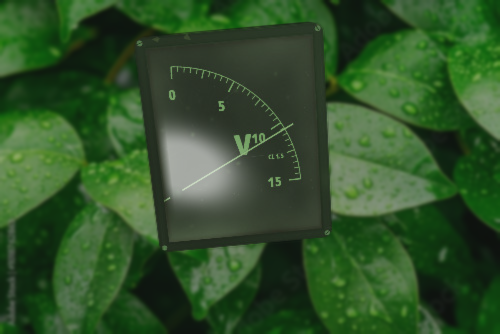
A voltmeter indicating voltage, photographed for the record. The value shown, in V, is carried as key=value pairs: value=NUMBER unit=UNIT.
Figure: value=10.5 unit=V
